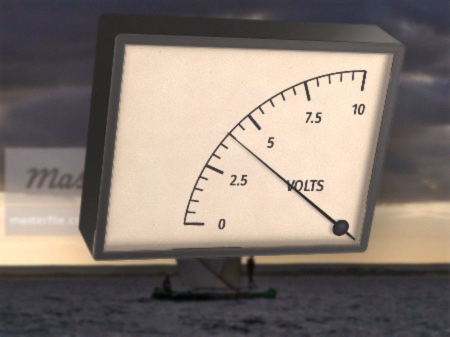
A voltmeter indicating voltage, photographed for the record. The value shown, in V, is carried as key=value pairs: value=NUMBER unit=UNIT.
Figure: value=4 unit=V
